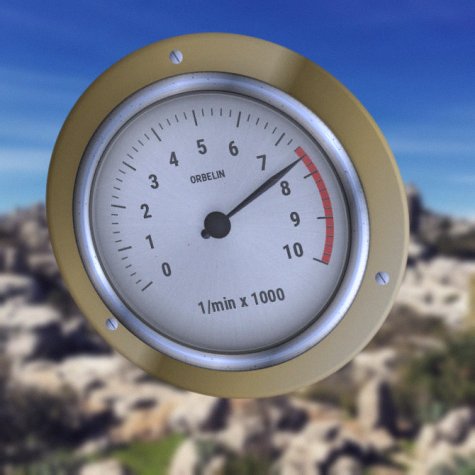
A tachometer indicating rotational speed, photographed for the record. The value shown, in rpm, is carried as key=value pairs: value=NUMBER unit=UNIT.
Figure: value=7600 unit=rpm
